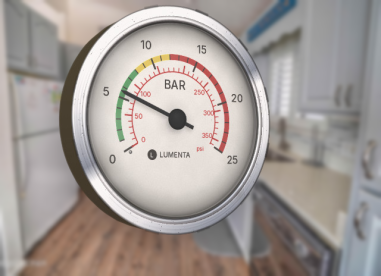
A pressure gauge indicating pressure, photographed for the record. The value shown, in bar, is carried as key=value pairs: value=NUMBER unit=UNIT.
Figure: value=5.5 unit=bar
